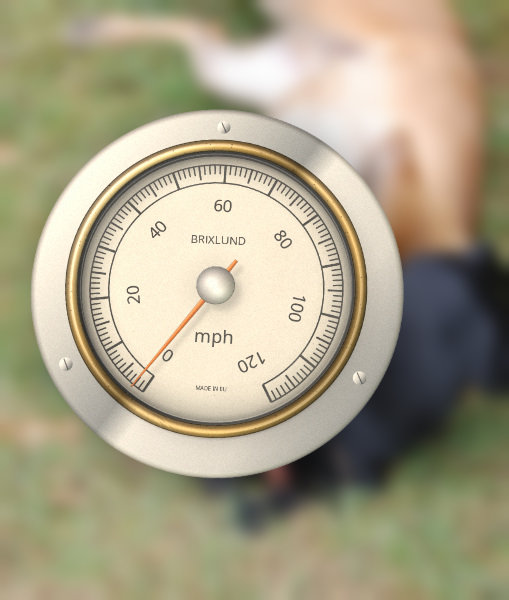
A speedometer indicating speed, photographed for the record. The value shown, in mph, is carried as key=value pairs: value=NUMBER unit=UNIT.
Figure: value=2 unit=mph
